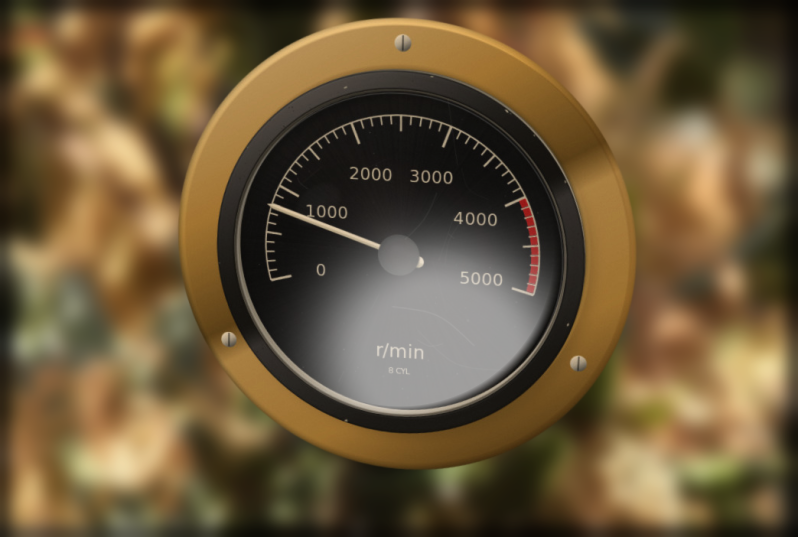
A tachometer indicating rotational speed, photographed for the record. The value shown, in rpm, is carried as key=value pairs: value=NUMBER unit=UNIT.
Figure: value=800 unit=rpm
